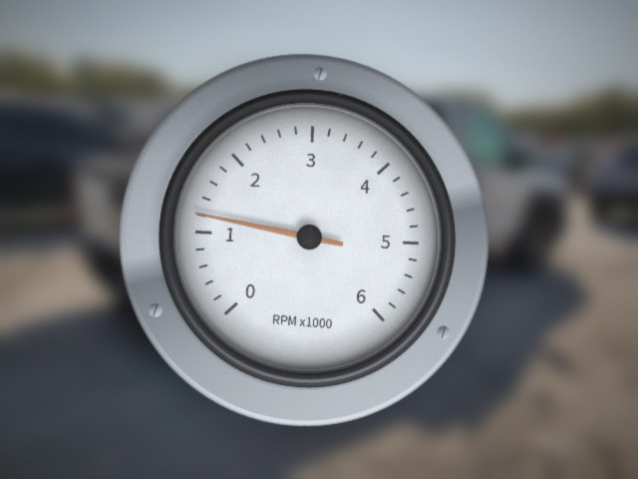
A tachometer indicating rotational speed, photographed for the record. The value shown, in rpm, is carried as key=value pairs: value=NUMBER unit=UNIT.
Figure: value=1200 unit=rpm
